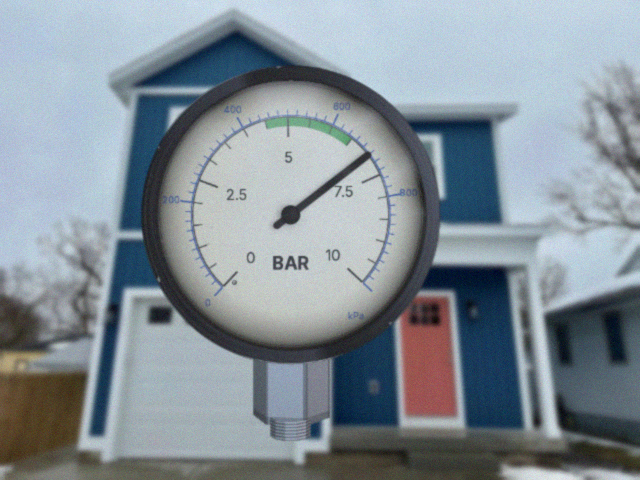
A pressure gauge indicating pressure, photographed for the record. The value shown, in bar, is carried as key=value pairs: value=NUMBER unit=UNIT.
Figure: value=7 unit=bar
